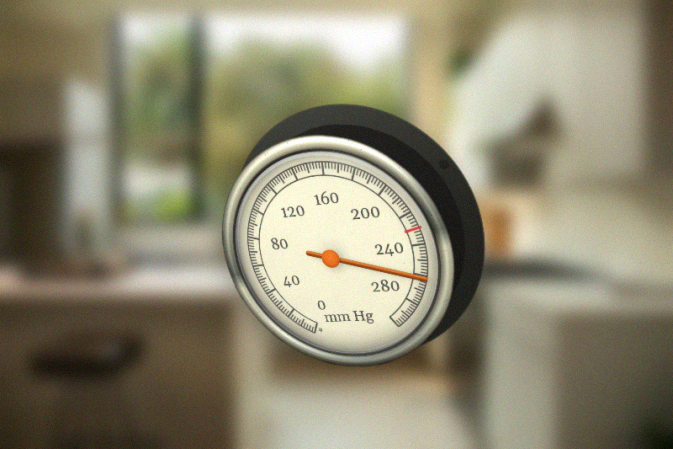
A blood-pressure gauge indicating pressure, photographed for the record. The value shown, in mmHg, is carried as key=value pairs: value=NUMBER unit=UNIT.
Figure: value=260 unit=mmHg
